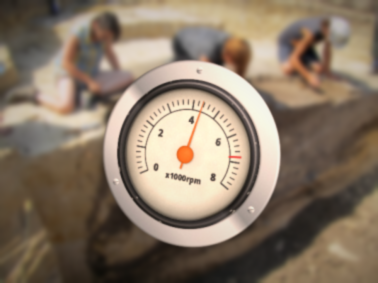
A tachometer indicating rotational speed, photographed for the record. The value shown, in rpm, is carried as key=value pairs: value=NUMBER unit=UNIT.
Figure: value=4400 unit=rpm
